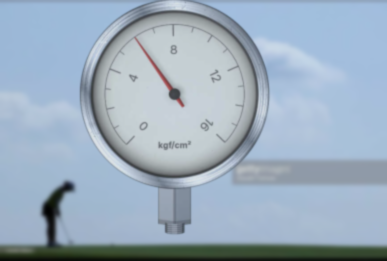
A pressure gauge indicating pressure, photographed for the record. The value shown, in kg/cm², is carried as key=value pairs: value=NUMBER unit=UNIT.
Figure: value=6 unit=kg/cm²
